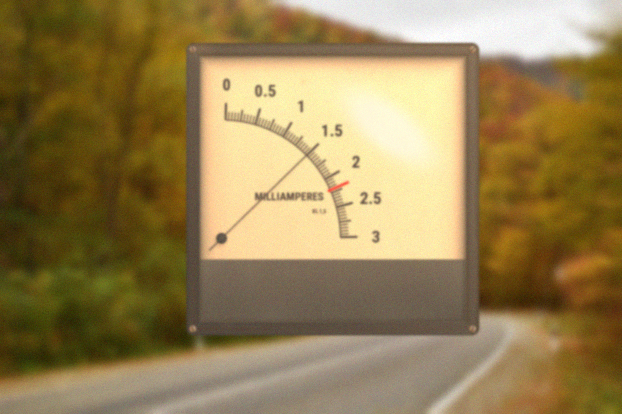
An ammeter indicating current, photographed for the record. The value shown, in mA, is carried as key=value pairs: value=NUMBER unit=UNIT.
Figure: value=1.5 unit=mA
